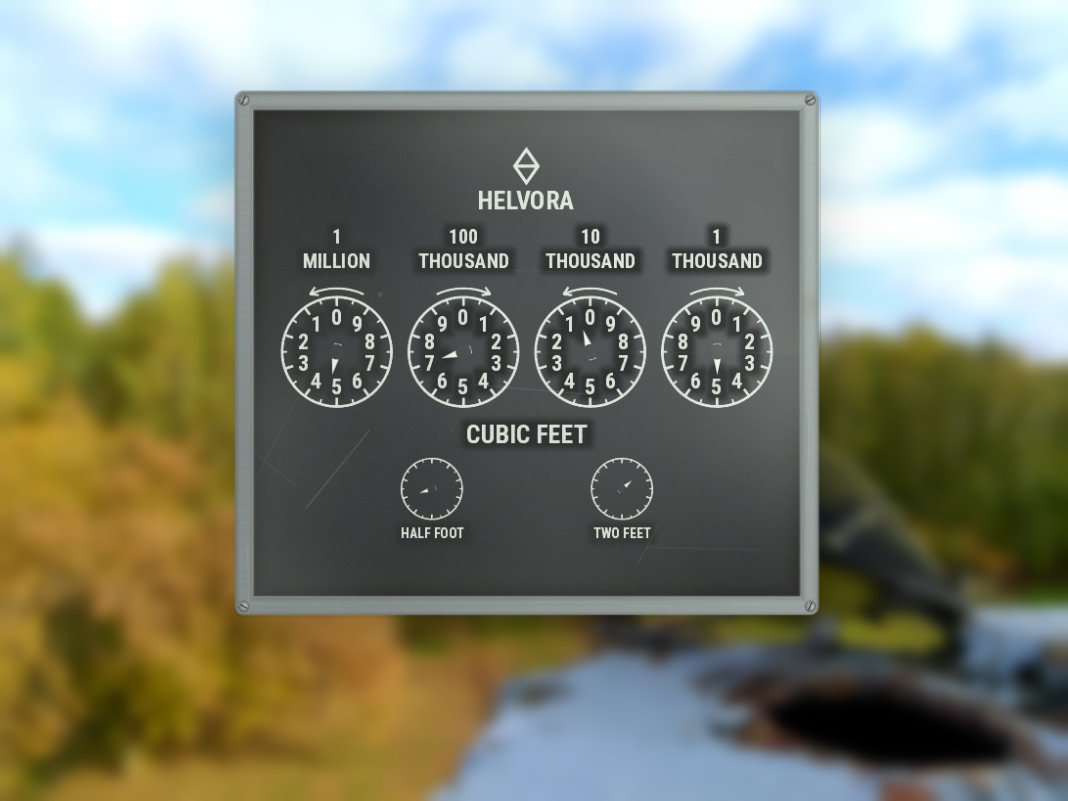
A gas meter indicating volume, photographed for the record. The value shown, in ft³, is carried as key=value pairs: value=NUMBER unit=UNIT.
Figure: value=470500 unit=ft³
